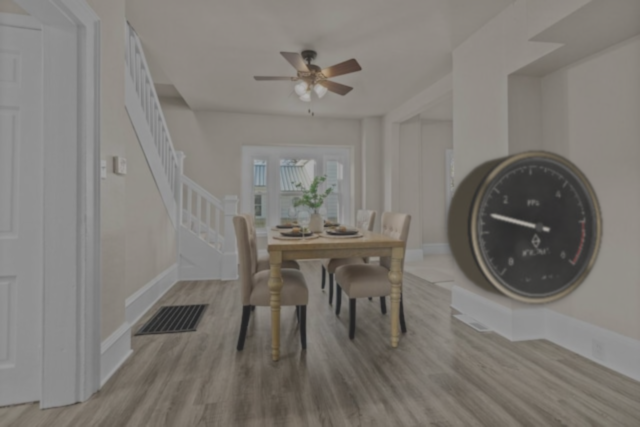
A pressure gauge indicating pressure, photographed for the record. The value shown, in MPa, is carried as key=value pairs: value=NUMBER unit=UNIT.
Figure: value=1.4 unit=MPa
